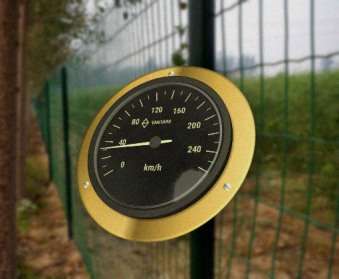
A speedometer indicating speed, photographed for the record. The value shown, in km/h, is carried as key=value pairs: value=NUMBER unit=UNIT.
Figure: value=30 unit=km/h
